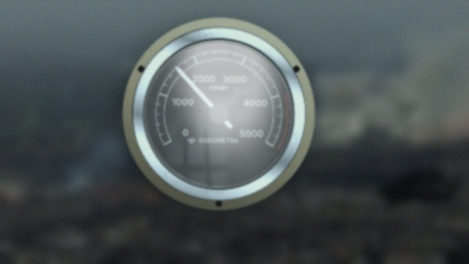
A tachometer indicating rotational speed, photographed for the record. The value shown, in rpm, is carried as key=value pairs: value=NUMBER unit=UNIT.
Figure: value=1600 unit=rpm
